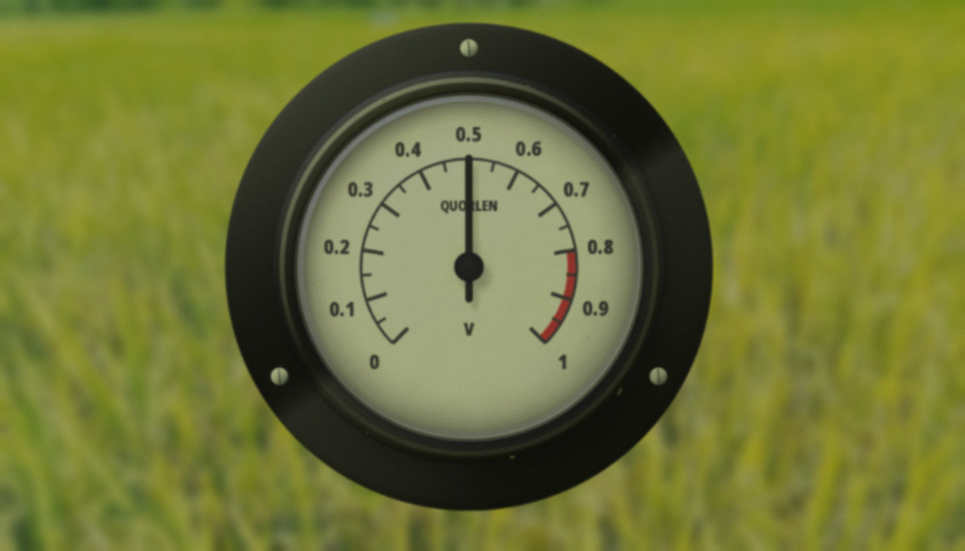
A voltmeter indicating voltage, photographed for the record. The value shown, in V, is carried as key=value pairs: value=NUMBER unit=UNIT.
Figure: value=0.5 unit=V
